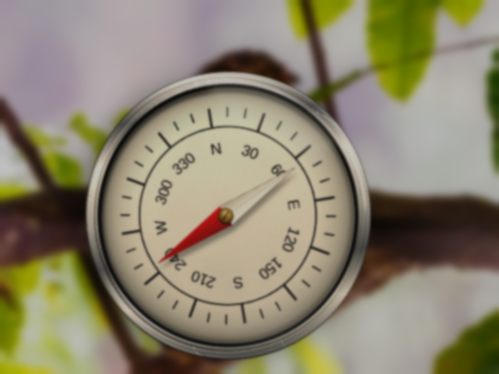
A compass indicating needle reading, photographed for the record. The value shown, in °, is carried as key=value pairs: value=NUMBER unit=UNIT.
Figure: value=245 unit=°
